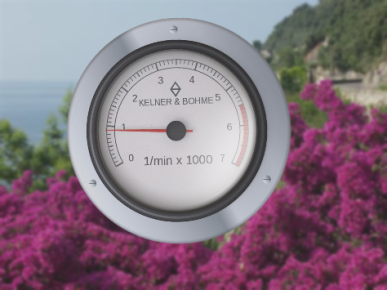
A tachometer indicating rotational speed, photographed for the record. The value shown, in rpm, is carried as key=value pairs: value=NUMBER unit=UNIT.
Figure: value=900 unit=rpm
